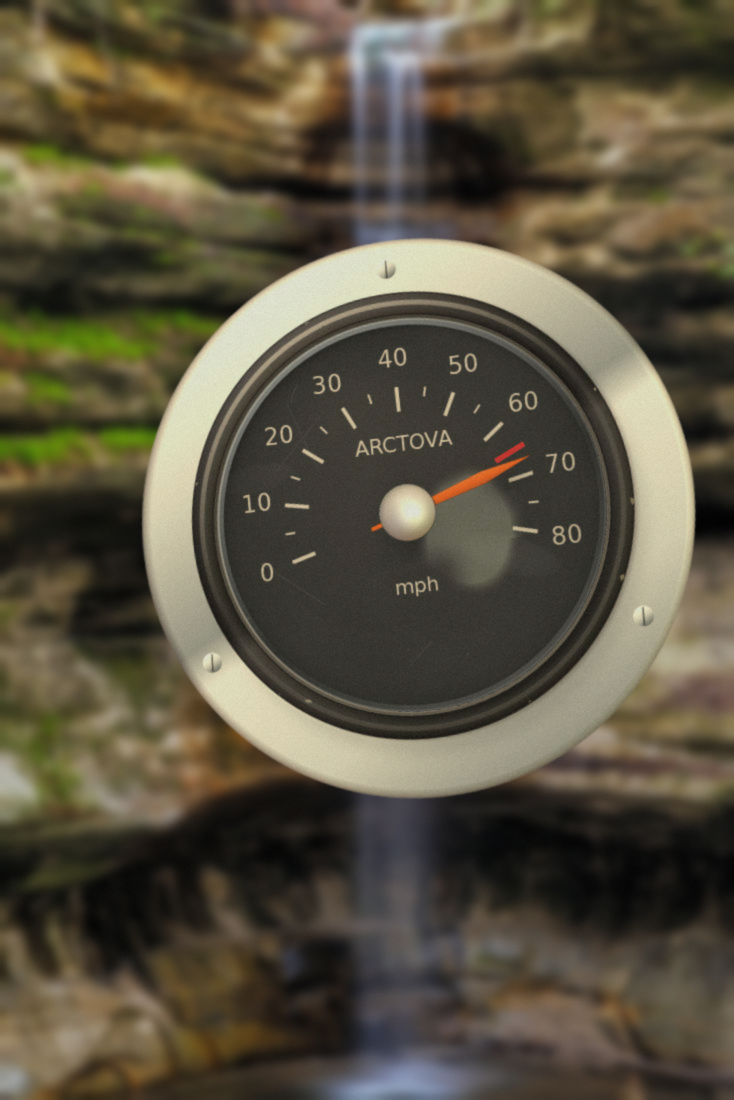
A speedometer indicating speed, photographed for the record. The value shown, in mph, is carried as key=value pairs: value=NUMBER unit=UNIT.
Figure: value=67.5 unit=mph
